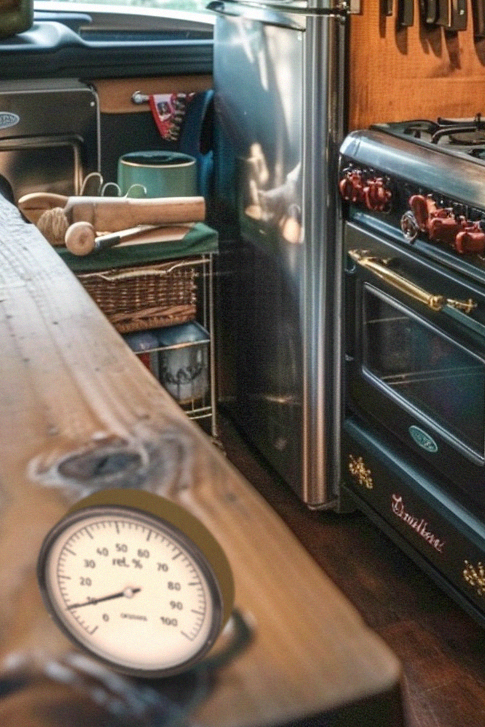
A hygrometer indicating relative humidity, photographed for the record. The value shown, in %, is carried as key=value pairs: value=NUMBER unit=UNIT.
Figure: value=10 unit=%
